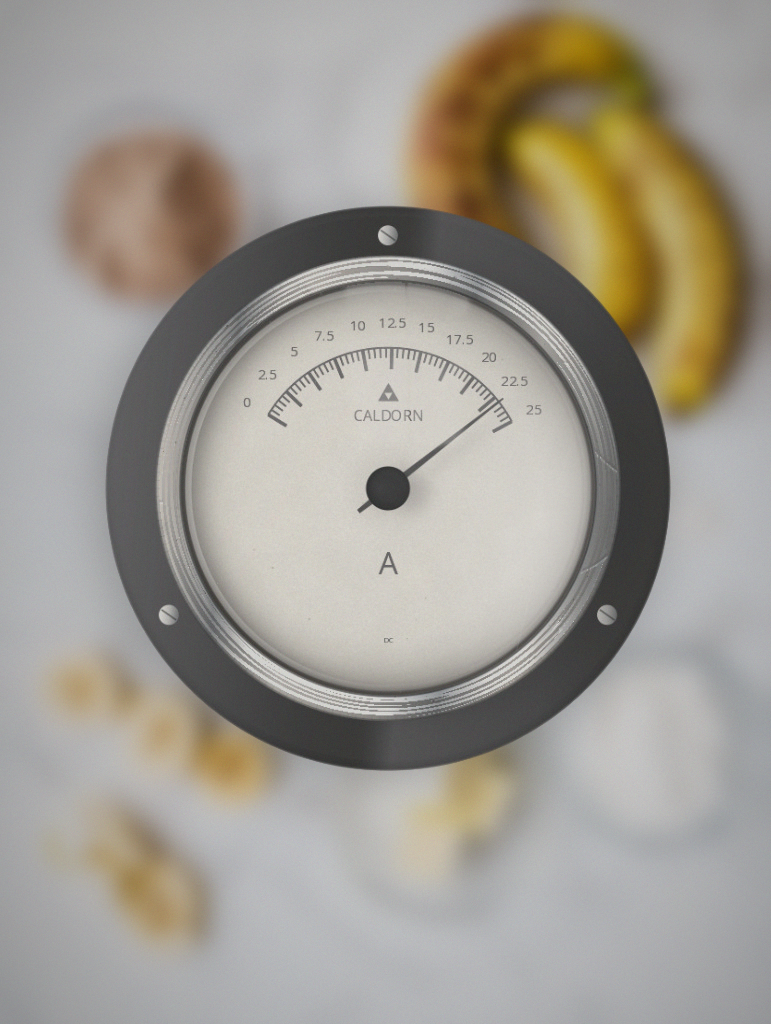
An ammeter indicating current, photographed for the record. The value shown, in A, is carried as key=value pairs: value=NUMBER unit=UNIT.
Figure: value=23 unit=A
